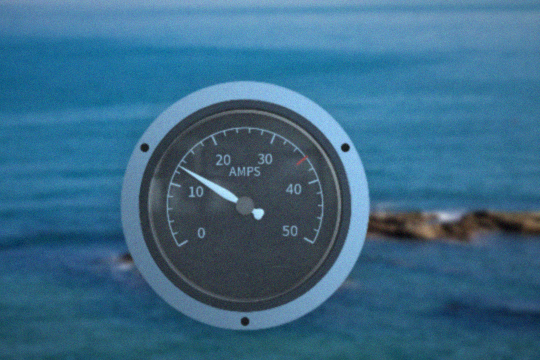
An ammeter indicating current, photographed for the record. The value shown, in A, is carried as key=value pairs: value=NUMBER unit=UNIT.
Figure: value=13 unit=A
